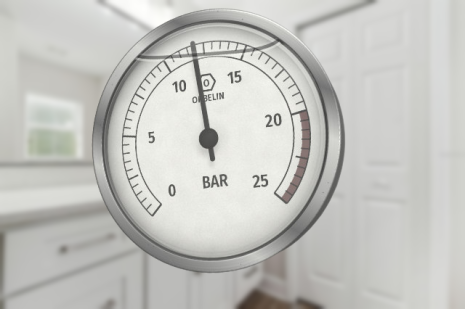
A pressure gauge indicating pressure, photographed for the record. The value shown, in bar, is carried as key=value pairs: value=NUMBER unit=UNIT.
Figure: value=12 unit=bar
